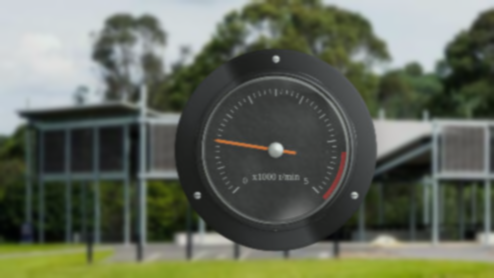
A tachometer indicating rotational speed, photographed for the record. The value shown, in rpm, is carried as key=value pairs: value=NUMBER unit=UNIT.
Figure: value=1000 unit=rpm
